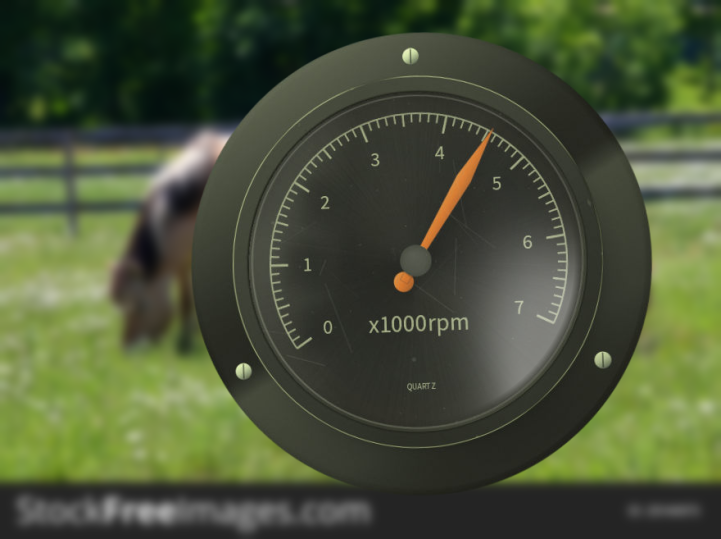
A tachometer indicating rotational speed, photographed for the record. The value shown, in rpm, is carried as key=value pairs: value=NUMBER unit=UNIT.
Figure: value=4550 unit=rpm
